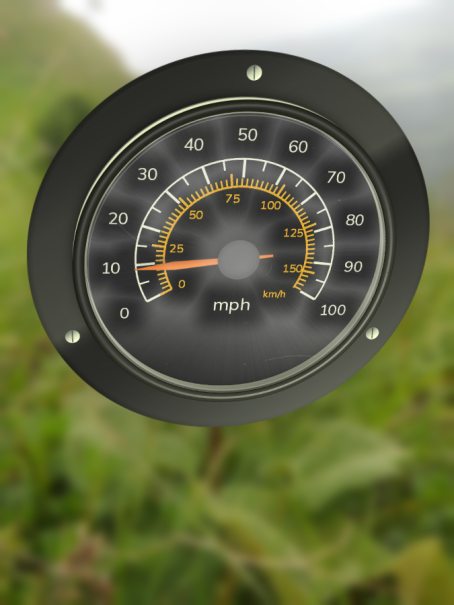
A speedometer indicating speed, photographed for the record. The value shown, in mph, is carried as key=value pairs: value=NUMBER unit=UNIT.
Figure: value=10 unit=mph
